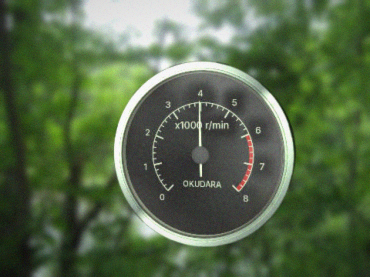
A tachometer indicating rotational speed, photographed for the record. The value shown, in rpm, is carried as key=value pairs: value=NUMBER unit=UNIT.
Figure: value=4000 unit=rpm
